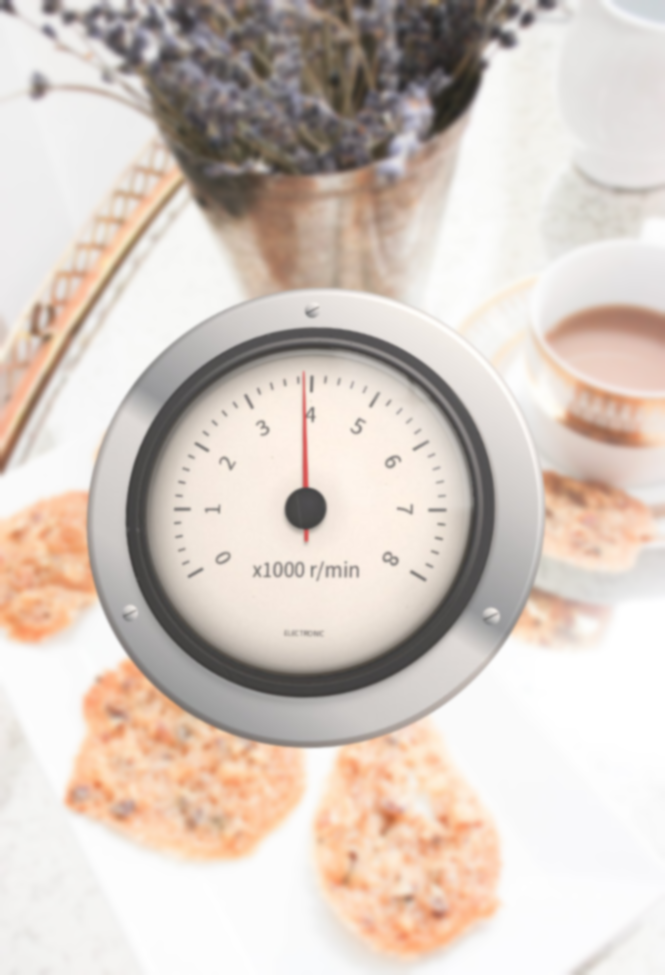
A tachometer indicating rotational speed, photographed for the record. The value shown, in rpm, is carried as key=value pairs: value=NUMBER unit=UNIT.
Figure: value=3900 unit=rpm
